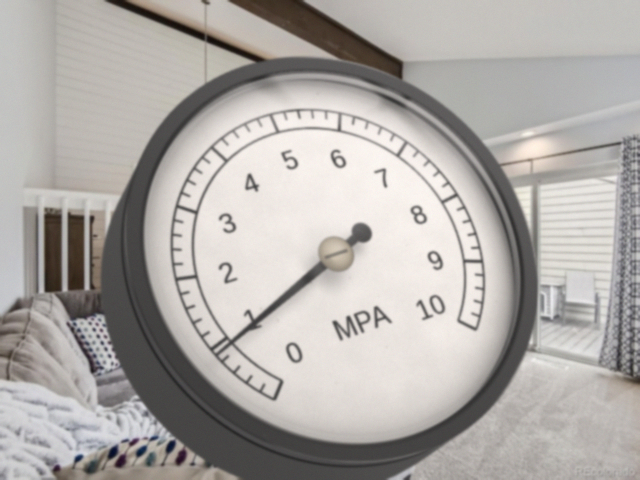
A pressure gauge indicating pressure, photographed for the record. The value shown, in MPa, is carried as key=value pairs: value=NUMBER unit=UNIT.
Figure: value=0.9 unit=MPa
